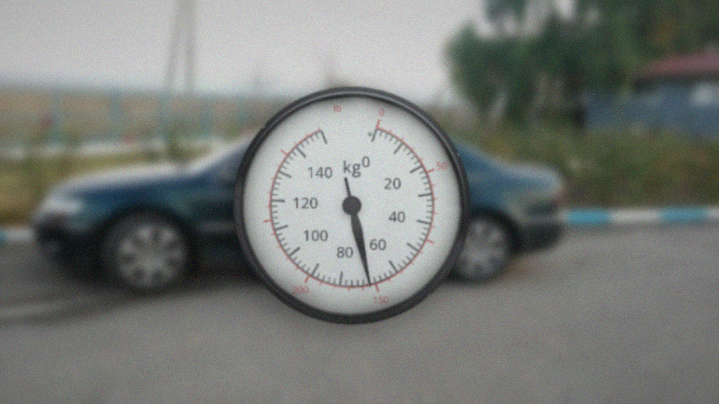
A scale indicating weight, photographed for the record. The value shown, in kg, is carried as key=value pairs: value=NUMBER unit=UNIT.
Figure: value=70 unit=kg
